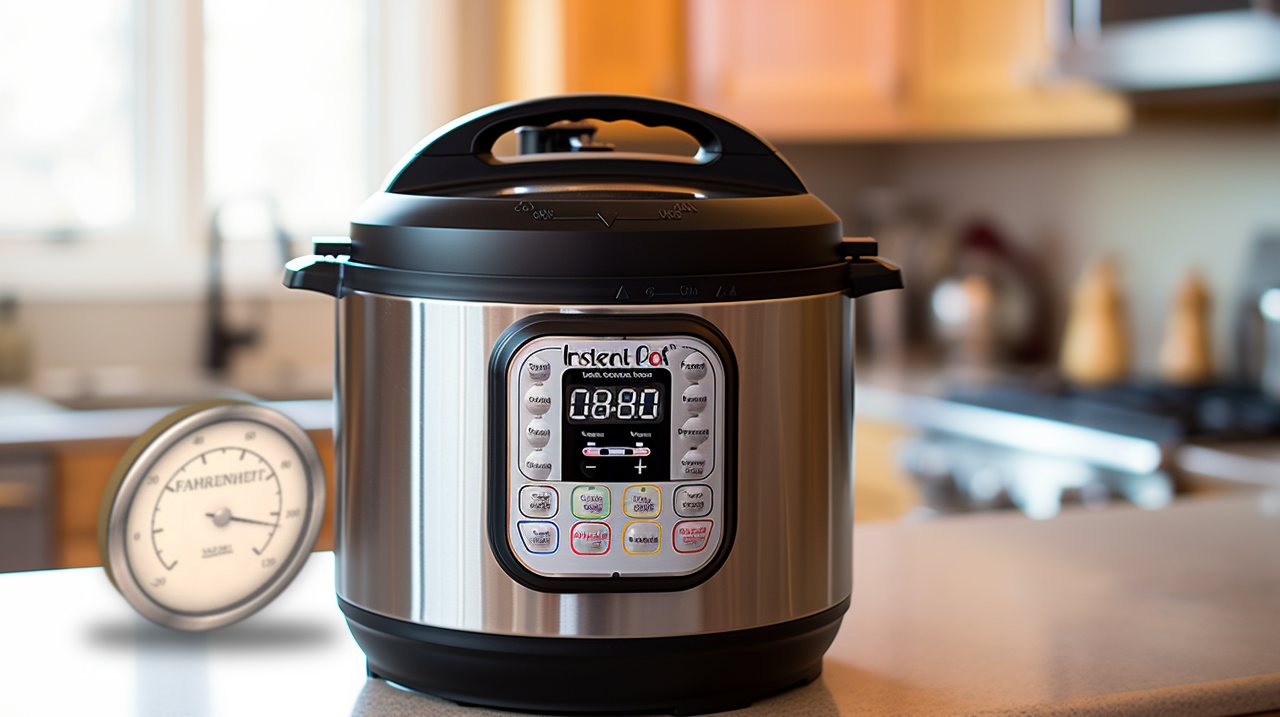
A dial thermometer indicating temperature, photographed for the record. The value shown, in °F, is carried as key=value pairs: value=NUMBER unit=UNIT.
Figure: value=105 unit=°F
